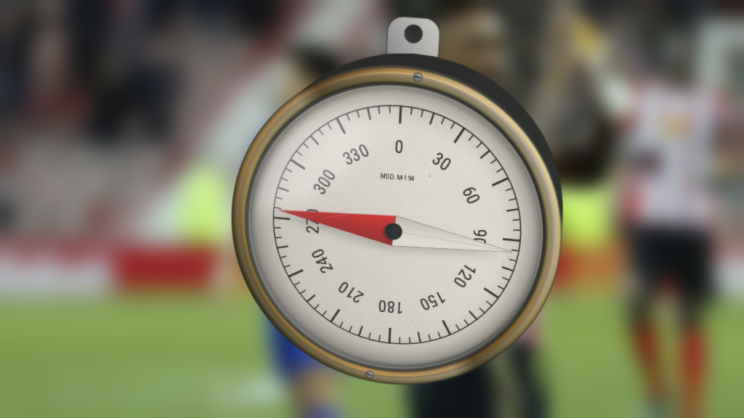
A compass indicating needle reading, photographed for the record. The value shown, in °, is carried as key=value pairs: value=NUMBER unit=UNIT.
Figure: value=275 unit=°
